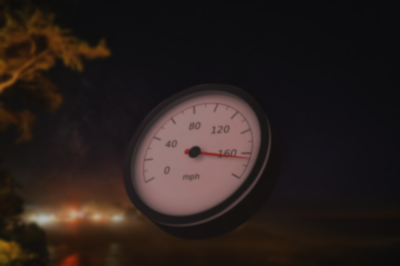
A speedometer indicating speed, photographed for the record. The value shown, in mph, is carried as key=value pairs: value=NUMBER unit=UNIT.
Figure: value=165 unit=mph
